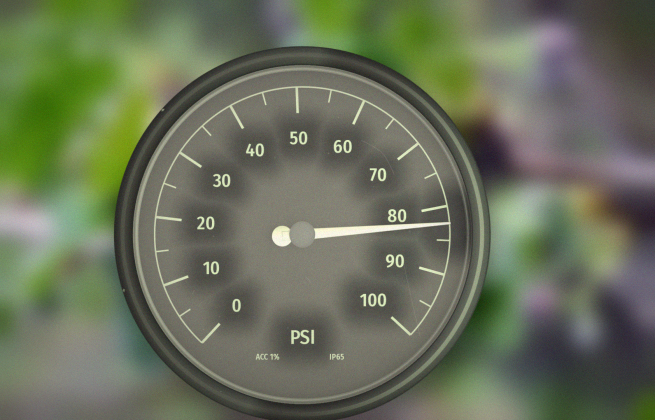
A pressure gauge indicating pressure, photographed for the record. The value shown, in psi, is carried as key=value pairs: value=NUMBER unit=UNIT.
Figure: value=82.5 unit=psi
